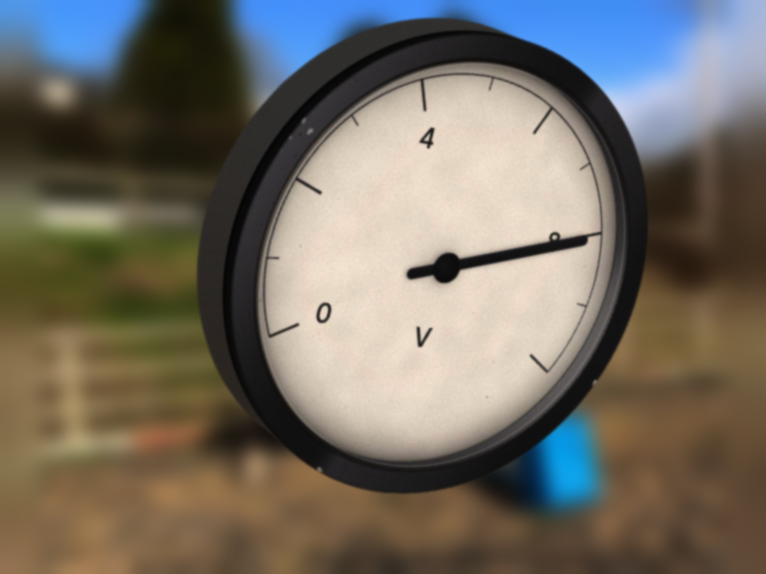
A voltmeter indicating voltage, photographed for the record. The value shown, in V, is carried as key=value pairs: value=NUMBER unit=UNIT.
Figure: value=8 unit=V
